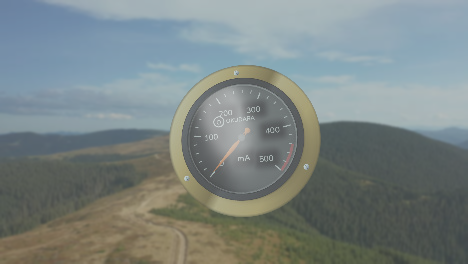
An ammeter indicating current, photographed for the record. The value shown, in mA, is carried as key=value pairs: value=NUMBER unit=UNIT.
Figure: value=0 unit=mA
